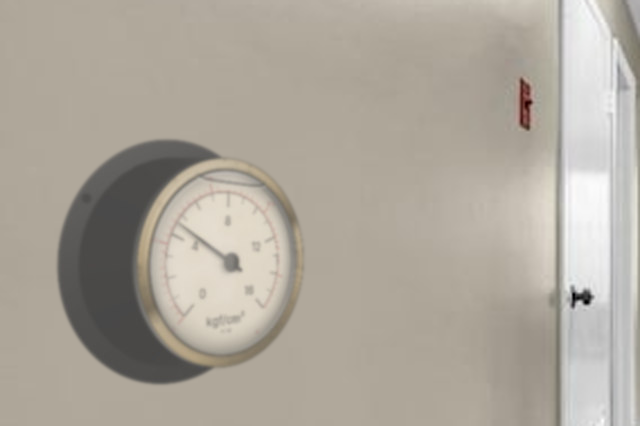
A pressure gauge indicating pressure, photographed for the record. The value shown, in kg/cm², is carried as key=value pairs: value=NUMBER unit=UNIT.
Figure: value=4.5 unit=kg/cm²
